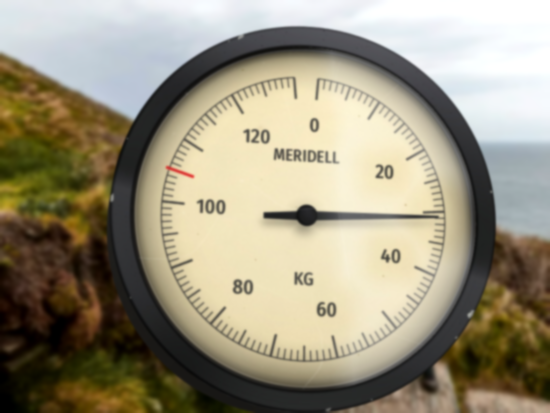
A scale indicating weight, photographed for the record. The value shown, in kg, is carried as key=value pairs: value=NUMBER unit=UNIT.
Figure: value=31 unit=kg
